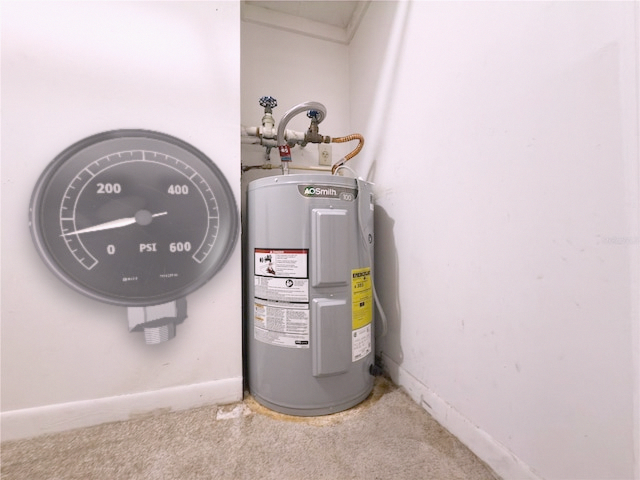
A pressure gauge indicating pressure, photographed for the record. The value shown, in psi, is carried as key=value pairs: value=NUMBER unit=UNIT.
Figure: value=70 unit=psi
